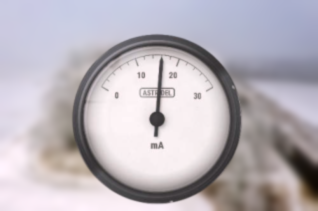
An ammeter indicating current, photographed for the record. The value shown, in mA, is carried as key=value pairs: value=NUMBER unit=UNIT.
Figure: value=16 unit=mA
